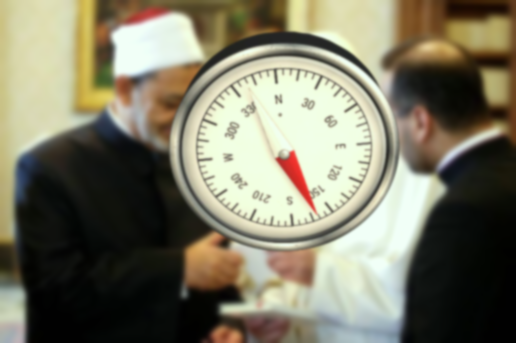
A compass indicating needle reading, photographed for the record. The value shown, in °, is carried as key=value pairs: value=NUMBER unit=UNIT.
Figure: value=160 unit=°
